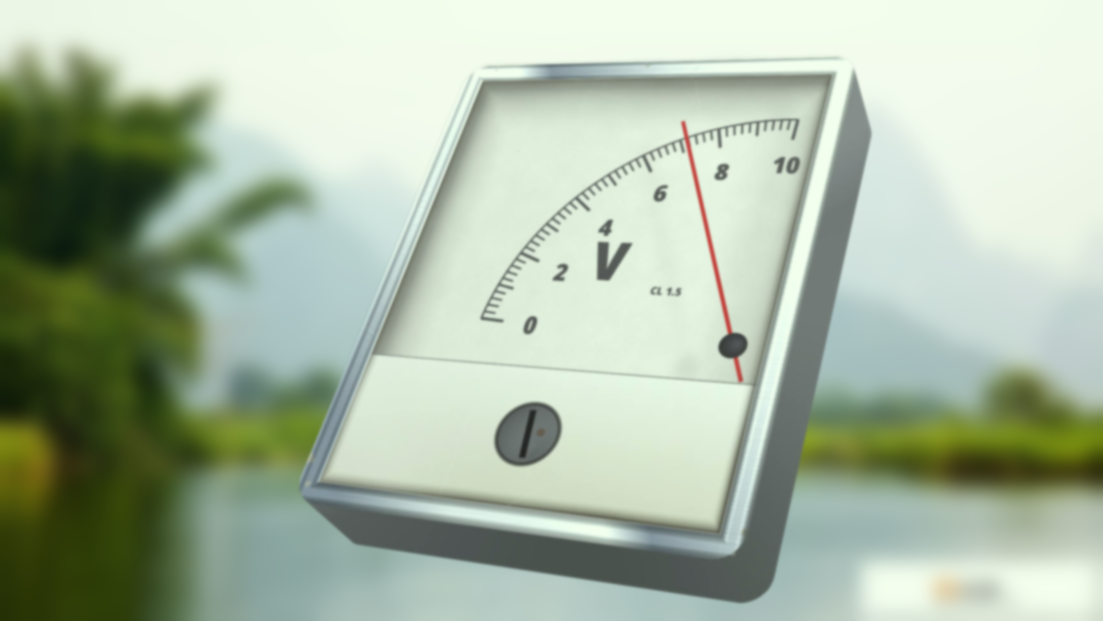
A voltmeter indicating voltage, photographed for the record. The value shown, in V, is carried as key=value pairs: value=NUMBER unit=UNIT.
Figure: value=7.2 unit=V
